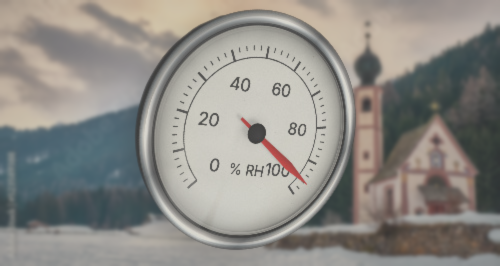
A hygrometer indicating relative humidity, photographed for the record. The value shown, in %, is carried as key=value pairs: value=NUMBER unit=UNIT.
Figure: value=96 unit=%
